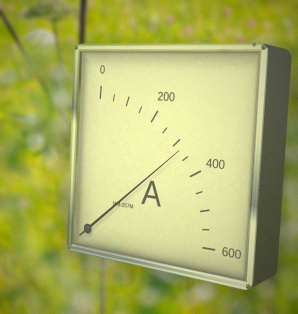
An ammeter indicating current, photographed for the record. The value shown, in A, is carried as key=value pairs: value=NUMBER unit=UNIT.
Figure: value=325 unit=A
